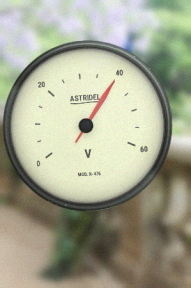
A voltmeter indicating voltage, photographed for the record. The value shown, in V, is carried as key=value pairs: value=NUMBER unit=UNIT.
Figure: value=40 unit=V
